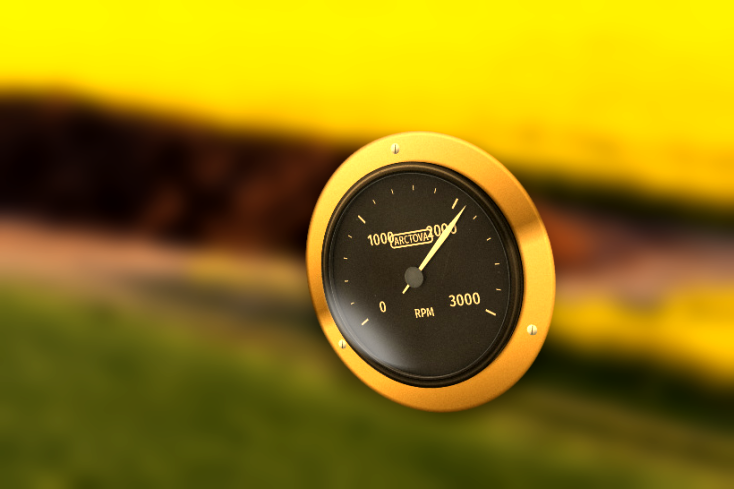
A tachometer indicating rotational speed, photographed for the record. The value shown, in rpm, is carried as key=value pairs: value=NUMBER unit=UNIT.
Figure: value=2100 unit=rpm
